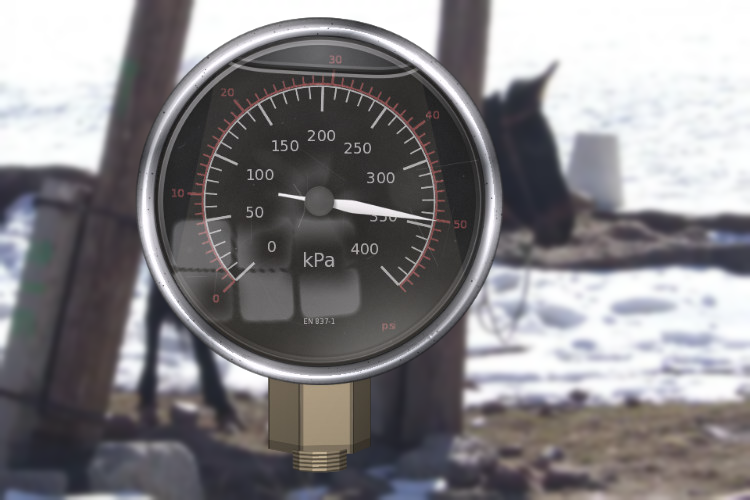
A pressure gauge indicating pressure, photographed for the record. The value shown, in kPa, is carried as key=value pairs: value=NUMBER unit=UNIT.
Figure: value=345 unit=kPa
